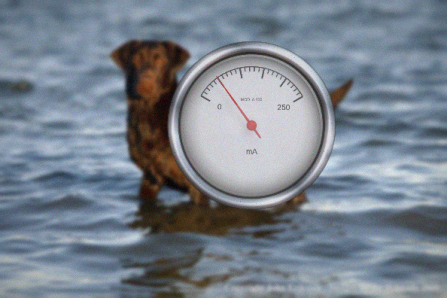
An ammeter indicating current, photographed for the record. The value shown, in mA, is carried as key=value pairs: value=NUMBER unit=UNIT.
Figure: value=50 unit=mA
